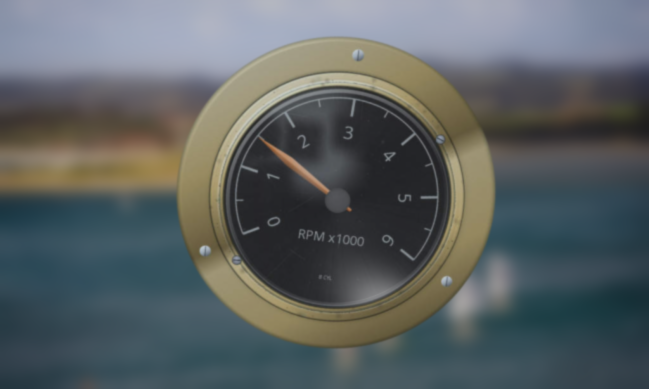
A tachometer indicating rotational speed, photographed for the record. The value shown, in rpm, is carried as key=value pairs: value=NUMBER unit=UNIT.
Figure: value=1500 unit=rpm
